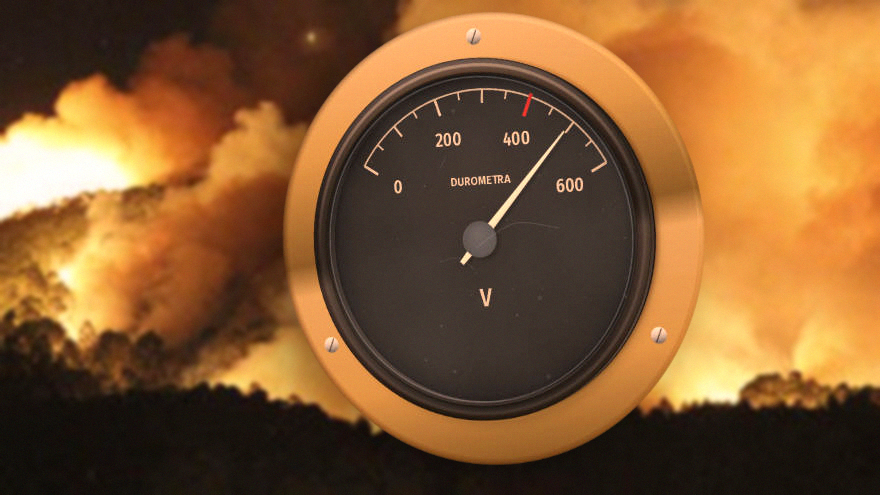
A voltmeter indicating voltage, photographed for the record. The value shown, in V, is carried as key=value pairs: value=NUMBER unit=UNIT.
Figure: value=500 unit=V
